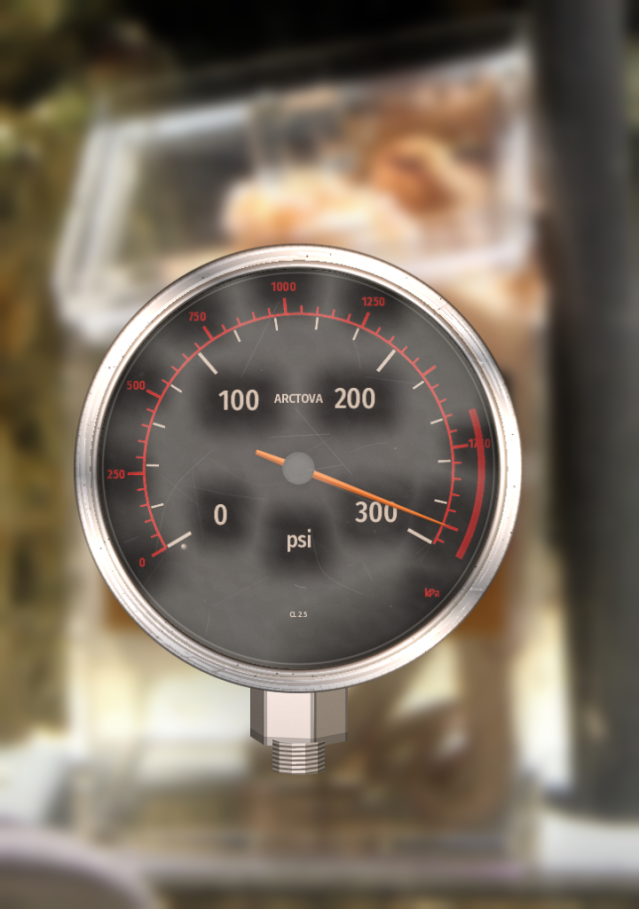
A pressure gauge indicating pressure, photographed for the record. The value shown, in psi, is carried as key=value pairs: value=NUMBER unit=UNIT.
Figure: value=290 unit=psi
